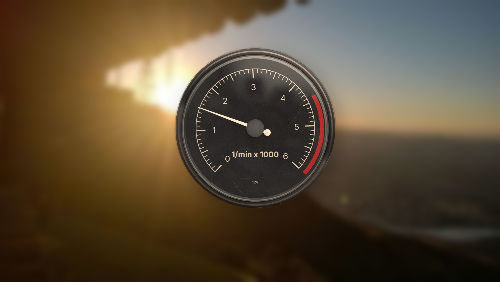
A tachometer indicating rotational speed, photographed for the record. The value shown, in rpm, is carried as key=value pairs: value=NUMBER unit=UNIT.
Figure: value=1500 unit=rpm
